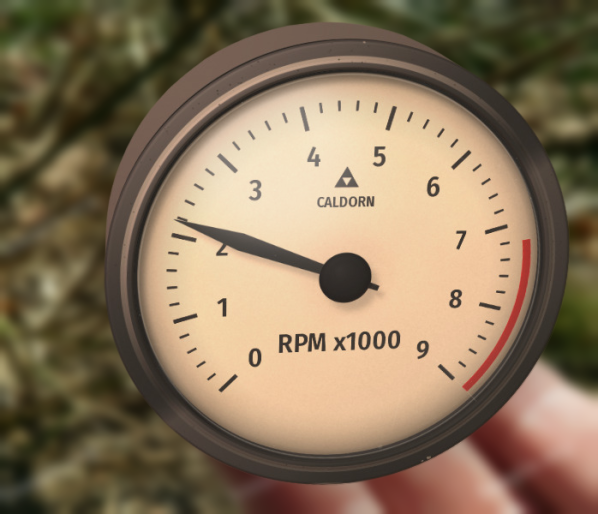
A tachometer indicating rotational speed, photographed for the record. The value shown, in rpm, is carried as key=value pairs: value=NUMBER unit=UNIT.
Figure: value=2200 unit=rpm
